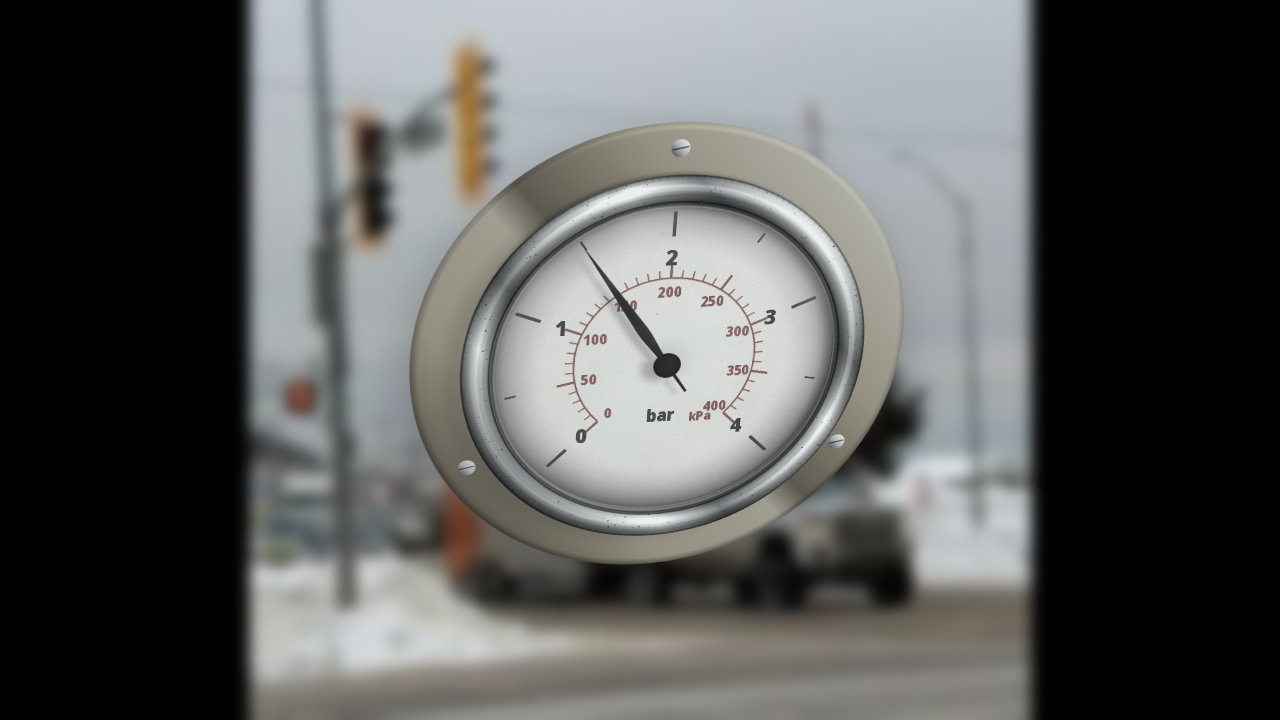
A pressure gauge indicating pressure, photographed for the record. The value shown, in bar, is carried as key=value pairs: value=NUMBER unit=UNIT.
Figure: value=1.5 unit=bar
